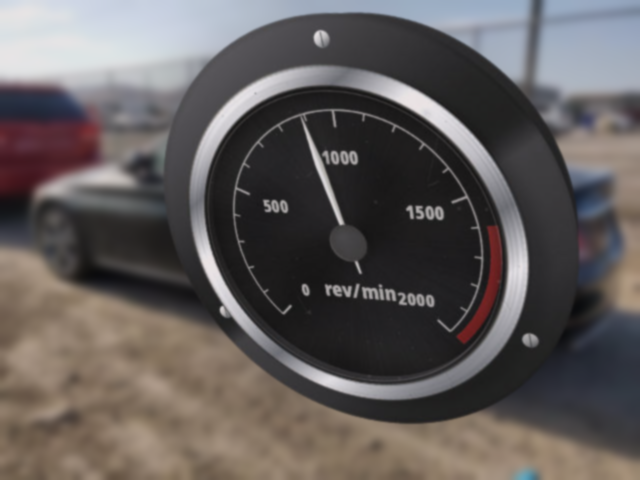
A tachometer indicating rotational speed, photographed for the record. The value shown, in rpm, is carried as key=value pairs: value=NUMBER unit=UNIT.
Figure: value=900 unit=rpm
